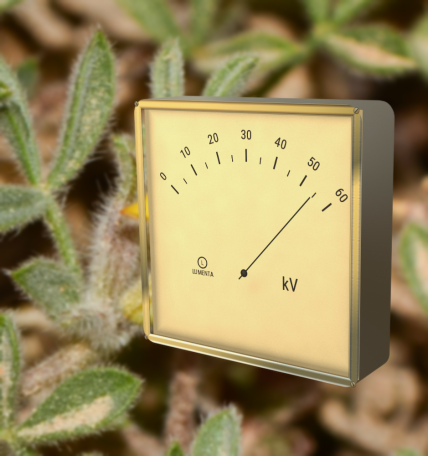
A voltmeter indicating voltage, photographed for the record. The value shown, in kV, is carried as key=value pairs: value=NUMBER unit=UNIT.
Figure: value=55 unit=kV
